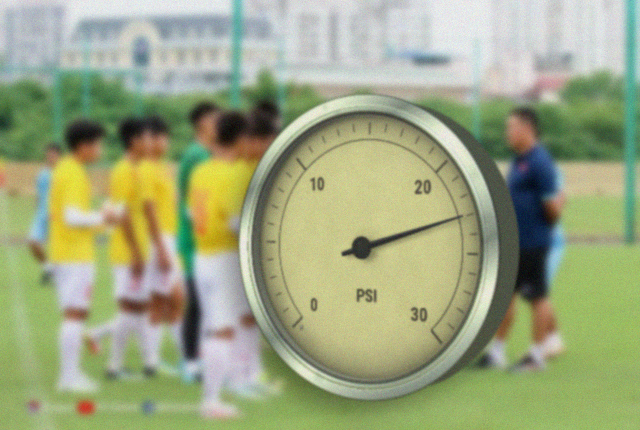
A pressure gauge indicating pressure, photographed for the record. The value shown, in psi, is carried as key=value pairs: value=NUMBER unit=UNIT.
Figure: value=23 unit=psi
